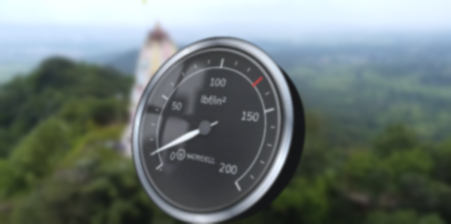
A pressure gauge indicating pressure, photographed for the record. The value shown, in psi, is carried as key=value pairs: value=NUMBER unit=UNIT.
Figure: value=10 unit=psi
